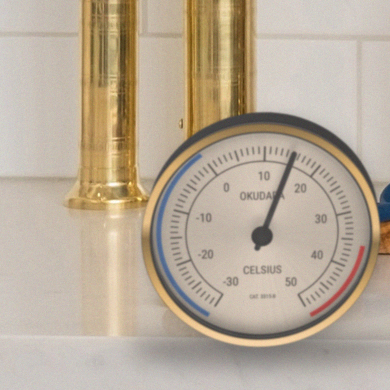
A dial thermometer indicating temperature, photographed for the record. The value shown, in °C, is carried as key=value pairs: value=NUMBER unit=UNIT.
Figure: value=15 unit=°C
